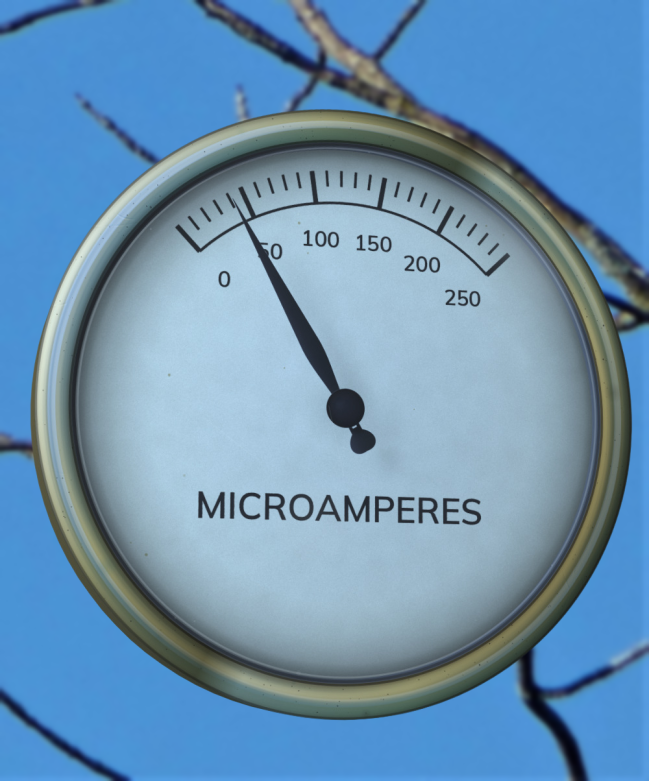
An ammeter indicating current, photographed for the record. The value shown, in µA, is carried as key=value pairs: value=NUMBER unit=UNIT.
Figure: value=40 unit=µA
